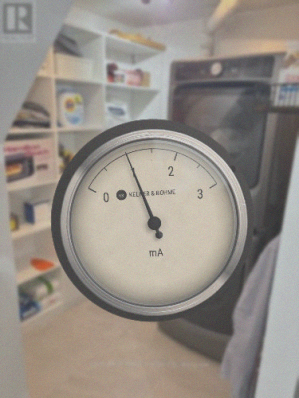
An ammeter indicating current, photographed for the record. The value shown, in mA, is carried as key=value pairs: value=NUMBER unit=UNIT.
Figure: value=1 unit=mA
